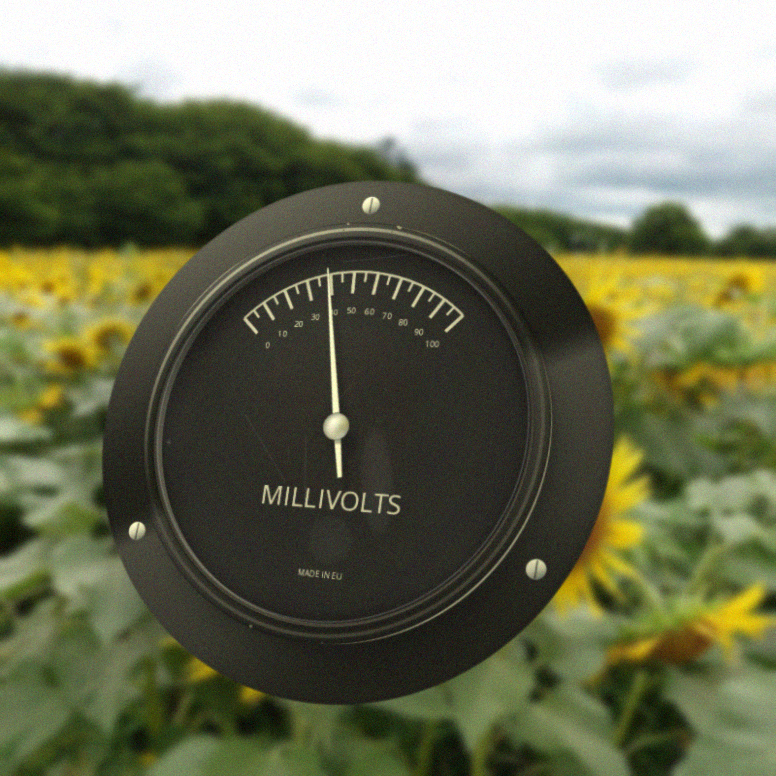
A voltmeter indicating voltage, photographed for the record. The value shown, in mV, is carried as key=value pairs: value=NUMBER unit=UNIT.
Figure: value=40 unit=mV
